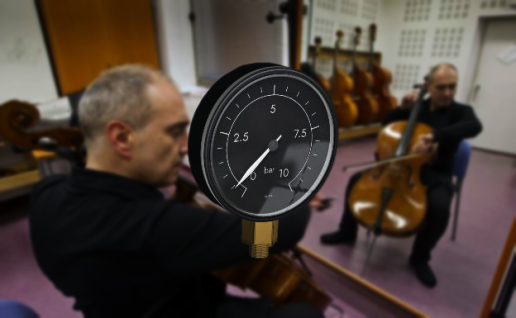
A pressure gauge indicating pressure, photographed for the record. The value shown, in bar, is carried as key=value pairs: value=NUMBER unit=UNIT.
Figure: value=0.5 unit=bar
